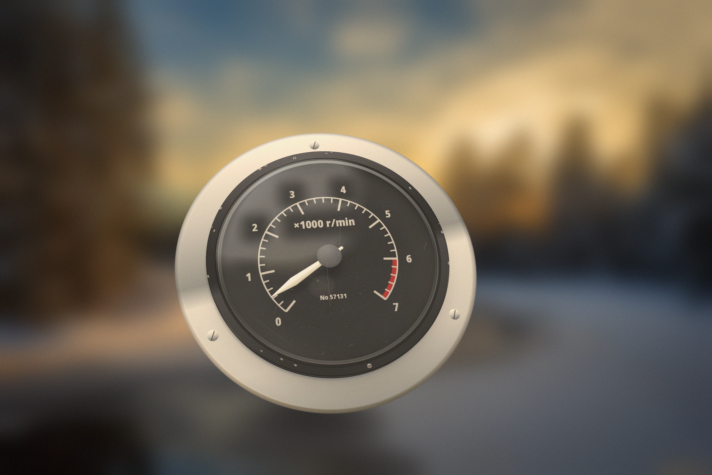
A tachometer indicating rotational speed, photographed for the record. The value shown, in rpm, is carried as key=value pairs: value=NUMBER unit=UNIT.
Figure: value=400 unit=rpm
